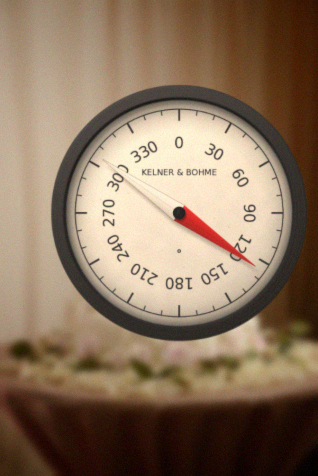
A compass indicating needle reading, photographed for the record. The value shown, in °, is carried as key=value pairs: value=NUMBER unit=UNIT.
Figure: value=125 unit=°
